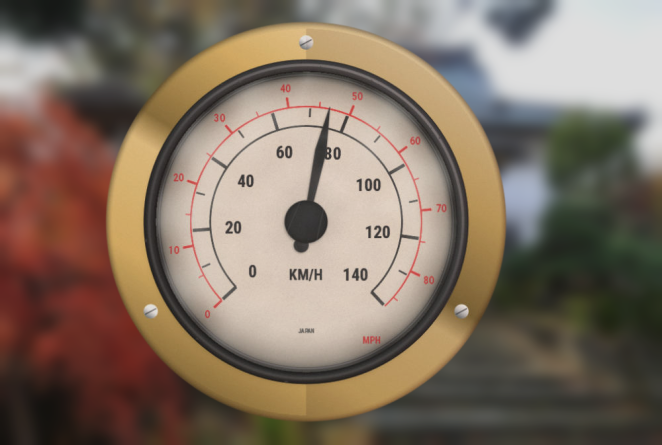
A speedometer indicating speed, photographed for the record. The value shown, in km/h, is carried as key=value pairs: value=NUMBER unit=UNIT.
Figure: value=75 unit=km/h
